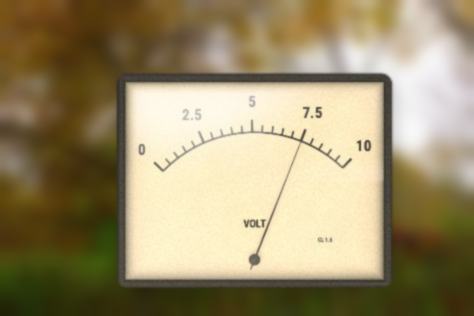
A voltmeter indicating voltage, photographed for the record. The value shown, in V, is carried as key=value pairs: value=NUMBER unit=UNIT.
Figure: value=7.5 unit=V
